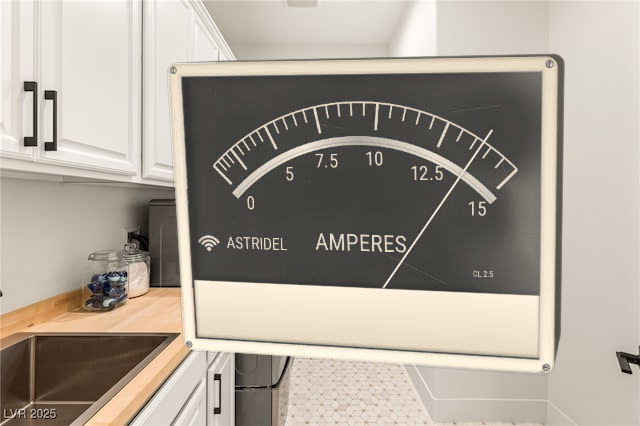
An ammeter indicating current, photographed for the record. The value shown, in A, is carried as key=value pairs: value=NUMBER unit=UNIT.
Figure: value=13.75 unit=A
